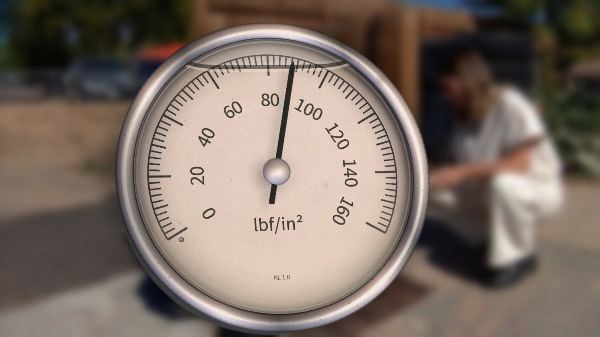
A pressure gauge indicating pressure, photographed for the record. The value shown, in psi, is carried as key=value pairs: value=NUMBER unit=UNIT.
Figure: value=88 unit=psi
